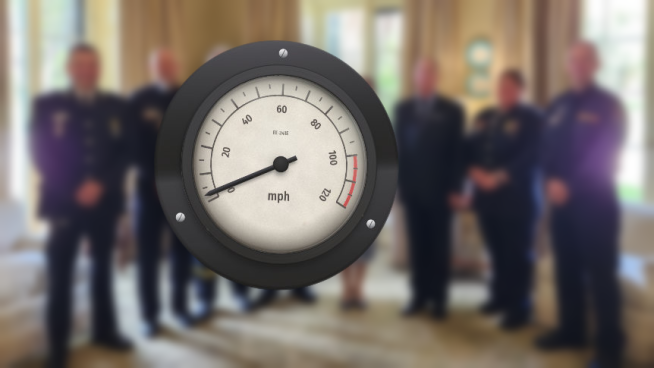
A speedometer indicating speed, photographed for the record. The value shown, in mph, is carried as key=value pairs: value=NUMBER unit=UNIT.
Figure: value=2.5 unit=mph
